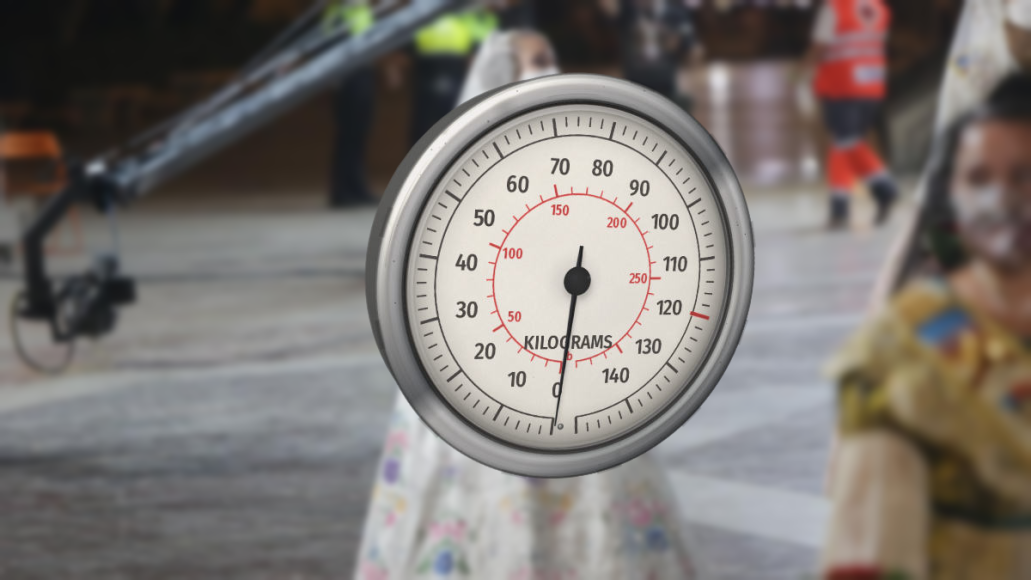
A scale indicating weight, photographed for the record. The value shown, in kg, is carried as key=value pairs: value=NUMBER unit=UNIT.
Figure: value=0 unit=kg
